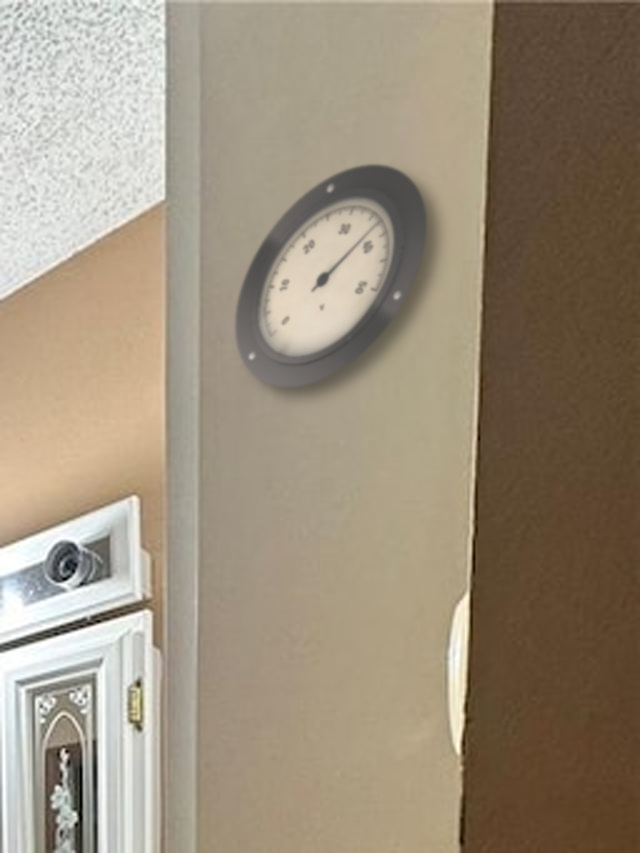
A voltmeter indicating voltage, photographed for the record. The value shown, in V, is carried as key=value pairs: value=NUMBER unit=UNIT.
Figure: value=37.5 unit=V
